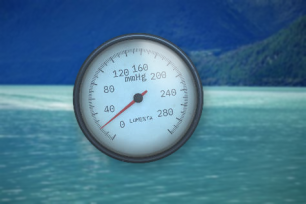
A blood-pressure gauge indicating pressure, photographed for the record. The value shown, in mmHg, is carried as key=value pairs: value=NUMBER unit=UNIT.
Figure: value=20 unit=mmHg
